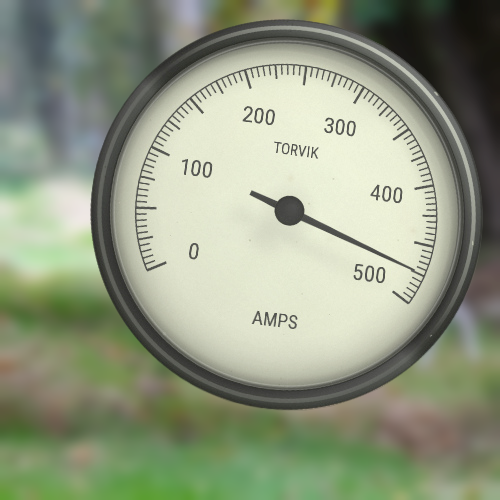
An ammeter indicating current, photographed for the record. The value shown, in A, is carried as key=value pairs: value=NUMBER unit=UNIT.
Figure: value=475 unit=A
